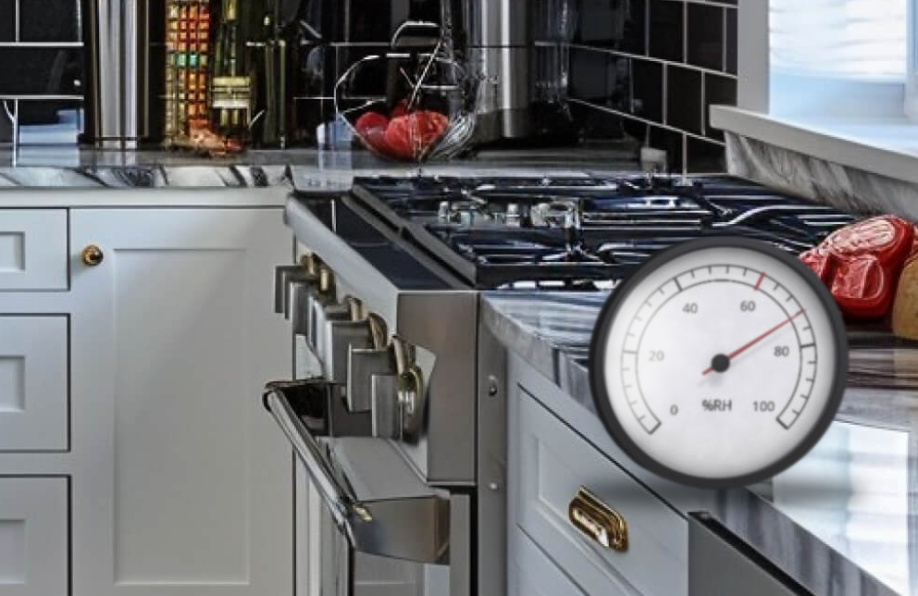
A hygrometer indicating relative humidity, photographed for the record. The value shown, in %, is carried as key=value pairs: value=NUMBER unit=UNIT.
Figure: value=72 unit=%
